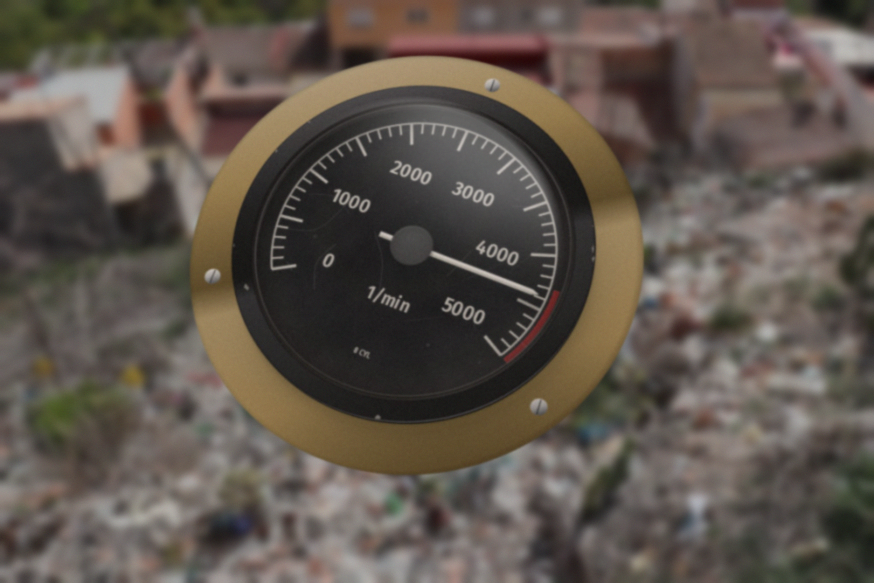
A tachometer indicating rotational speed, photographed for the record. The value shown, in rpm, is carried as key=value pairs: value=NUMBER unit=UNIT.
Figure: value=4400 unit=rpm
